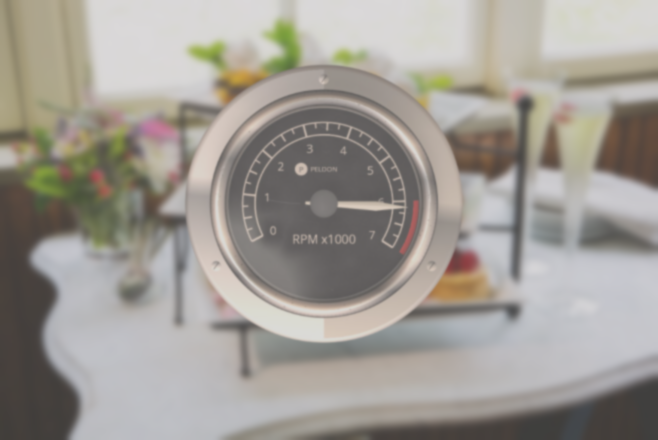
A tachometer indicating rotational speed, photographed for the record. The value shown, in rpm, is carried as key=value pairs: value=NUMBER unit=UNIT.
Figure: value=6125 unit=rpm
